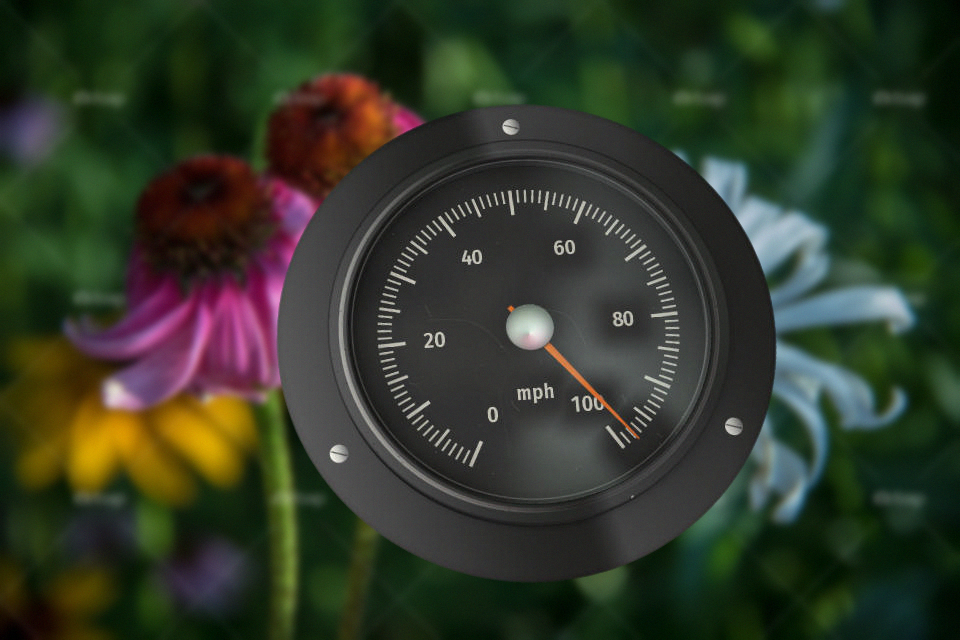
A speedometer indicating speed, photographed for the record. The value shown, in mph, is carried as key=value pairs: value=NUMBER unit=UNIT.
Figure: value=98 unit=mph
